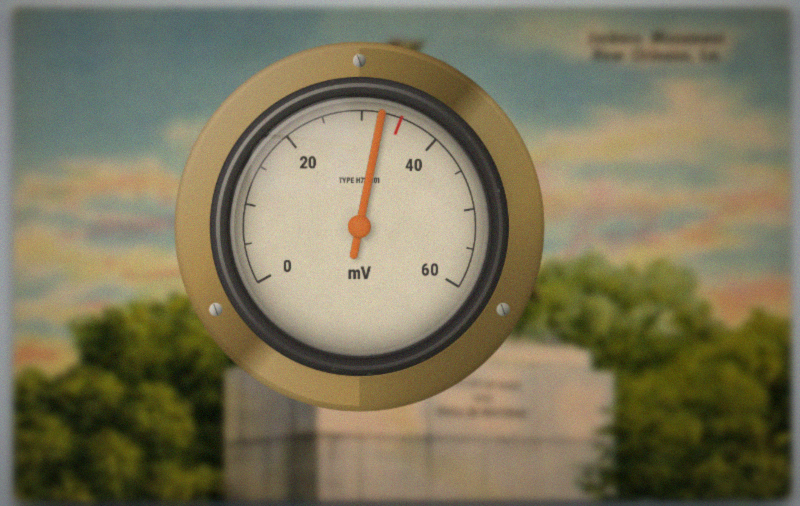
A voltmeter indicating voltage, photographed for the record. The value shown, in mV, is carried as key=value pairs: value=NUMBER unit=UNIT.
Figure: value=32.5 unit=mV
